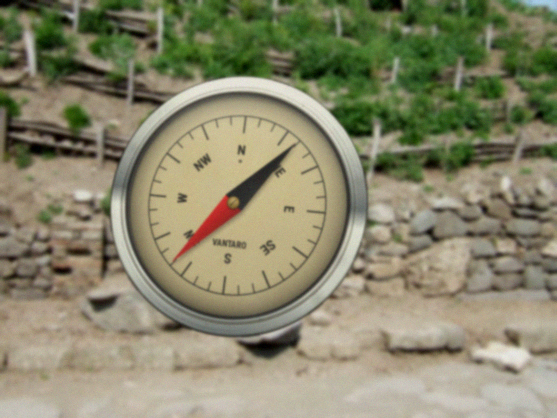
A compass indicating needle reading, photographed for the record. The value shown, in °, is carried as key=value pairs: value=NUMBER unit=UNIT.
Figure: value=220 unit=°
